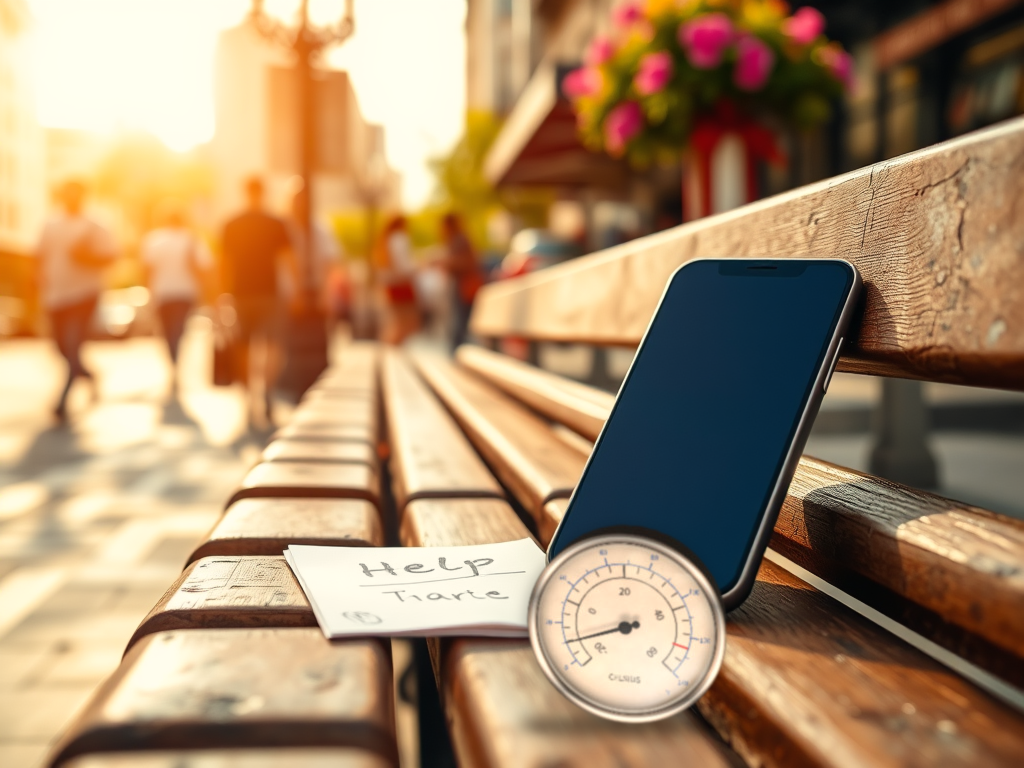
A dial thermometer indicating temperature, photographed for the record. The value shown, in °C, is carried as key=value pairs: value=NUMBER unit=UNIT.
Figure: value=-12 unit=°C
